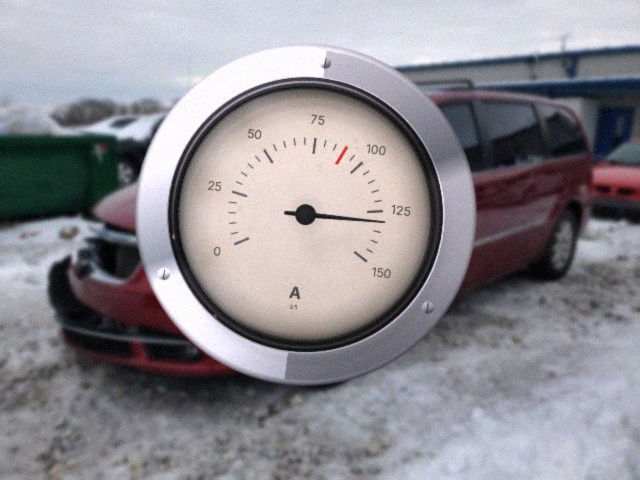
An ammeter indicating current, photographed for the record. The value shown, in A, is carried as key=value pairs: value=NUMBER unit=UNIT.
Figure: value=130 unit=A
